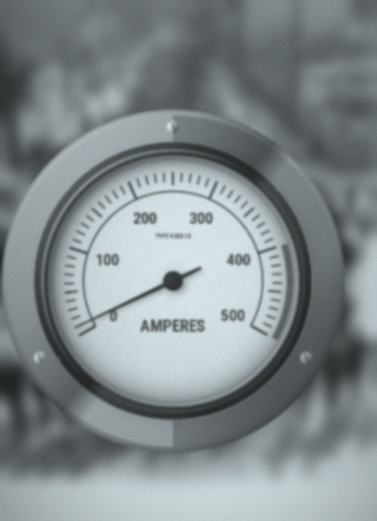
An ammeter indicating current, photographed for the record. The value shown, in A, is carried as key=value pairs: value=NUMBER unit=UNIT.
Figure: value=10 unit=A
